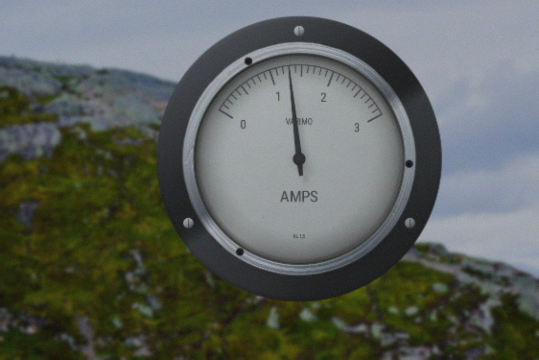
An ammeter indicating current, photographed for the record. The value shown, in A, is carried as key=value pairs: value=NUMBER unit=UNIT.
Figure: value=1.3 unit=A
